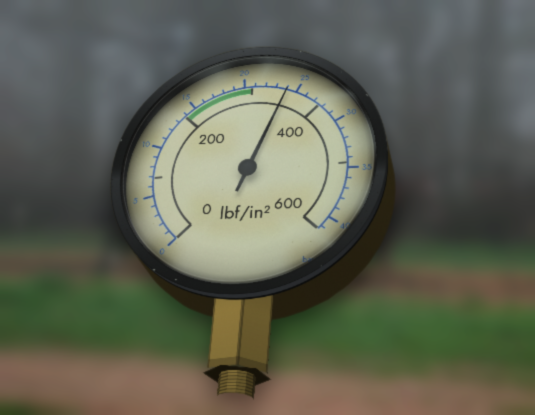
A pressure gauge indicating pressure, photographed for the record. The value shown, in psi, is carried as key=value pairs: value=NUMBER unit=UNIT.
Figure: value=350 unit=psi
